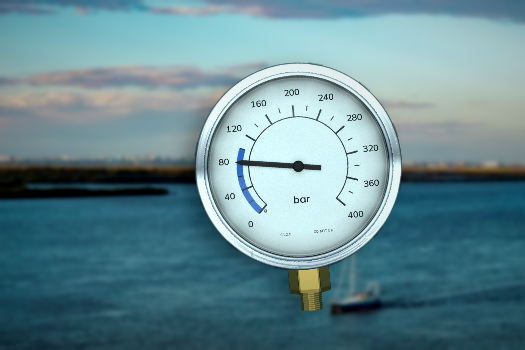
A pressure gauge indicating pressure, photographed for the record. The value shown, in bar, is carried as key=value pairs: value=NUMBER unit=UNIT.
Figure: value=80 unit=bar
